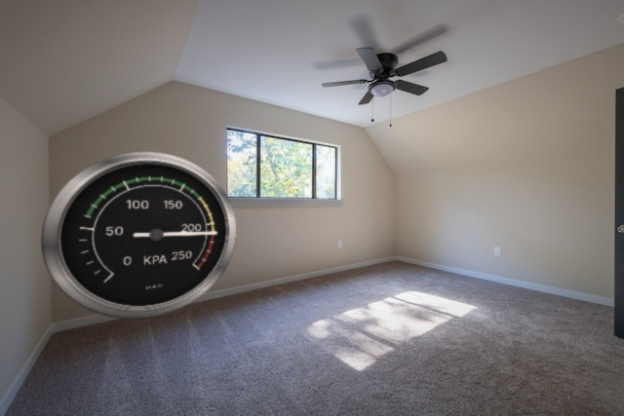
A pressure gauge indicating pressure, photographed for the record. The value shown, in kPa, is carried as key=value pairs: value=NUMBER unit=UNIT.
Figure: value=210 unit=kPa
